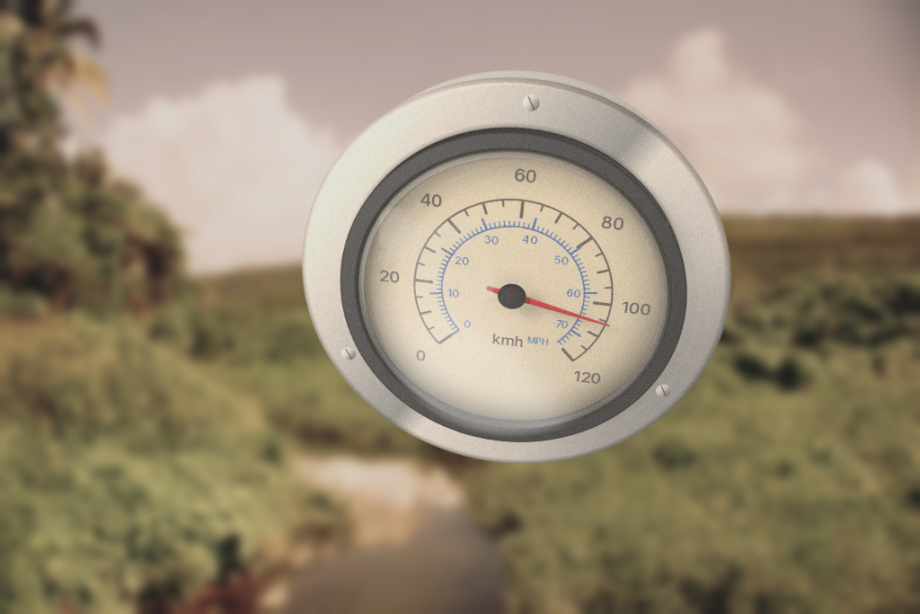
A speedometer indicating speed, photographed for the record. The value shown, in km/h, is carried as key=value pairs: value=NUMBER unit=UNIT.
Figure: value=105 unit=km/h
